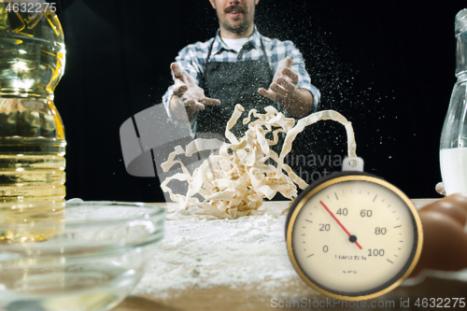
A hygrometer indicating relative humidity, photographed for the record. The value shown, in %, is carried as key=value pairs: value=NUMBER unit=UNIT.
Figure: value=32 unit=%
